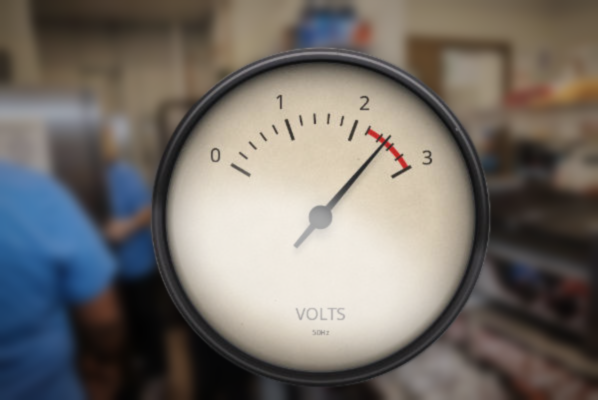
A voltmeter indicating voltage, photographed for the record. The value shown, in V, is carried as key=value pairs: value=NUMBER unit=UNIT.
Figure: value=2.5 unit=V
